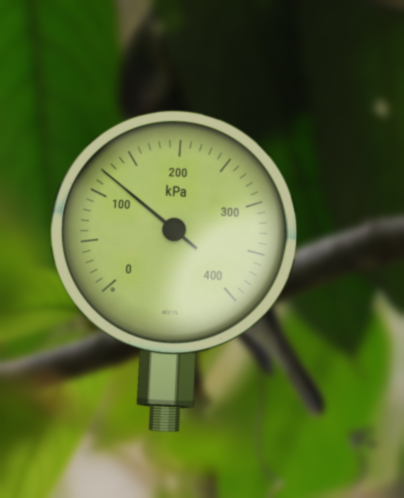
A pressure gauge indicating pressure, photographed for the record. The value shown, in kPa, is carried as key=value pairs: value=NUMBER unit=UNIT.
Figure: value=120 unit=kPa
